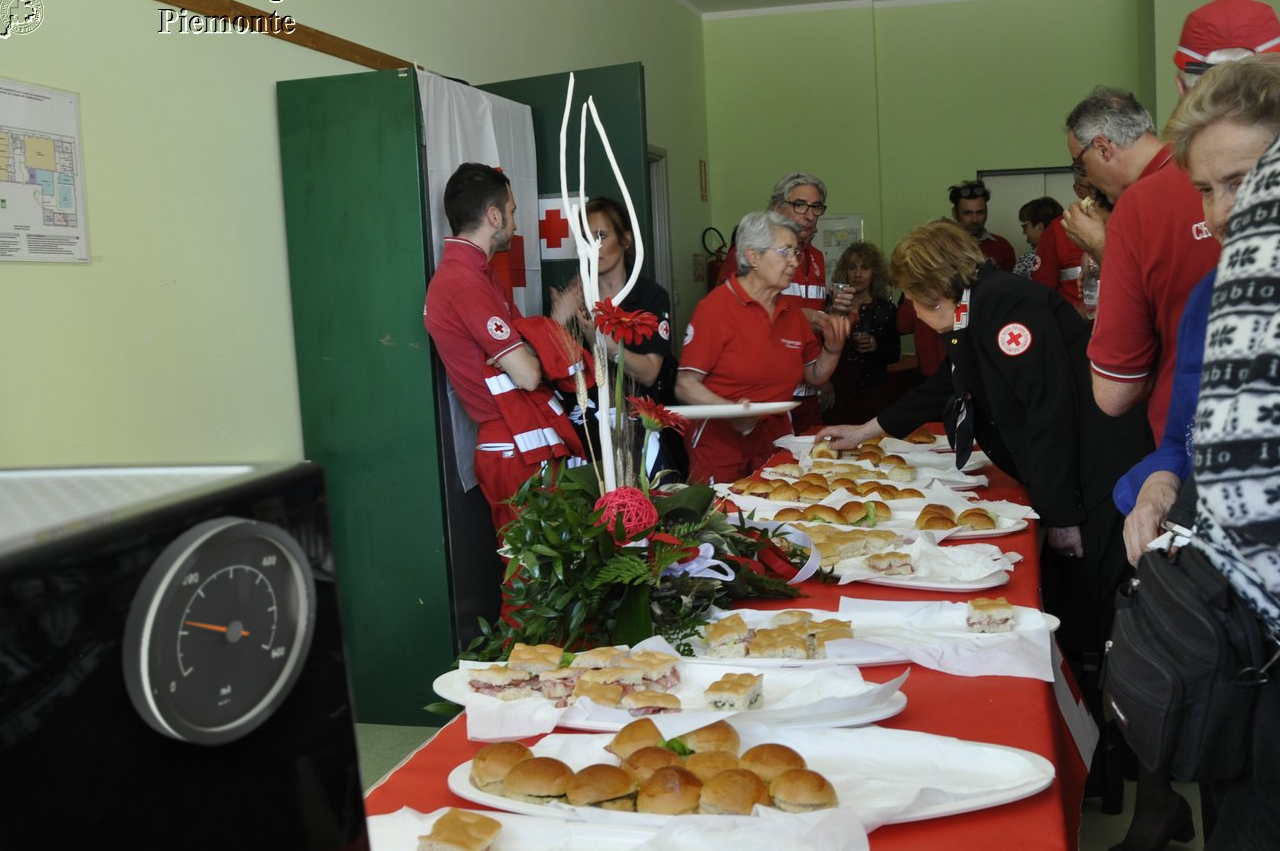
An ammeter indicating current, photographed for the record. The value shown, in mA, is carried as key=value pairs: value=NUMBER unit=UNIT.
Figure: value=125 unit=mA
